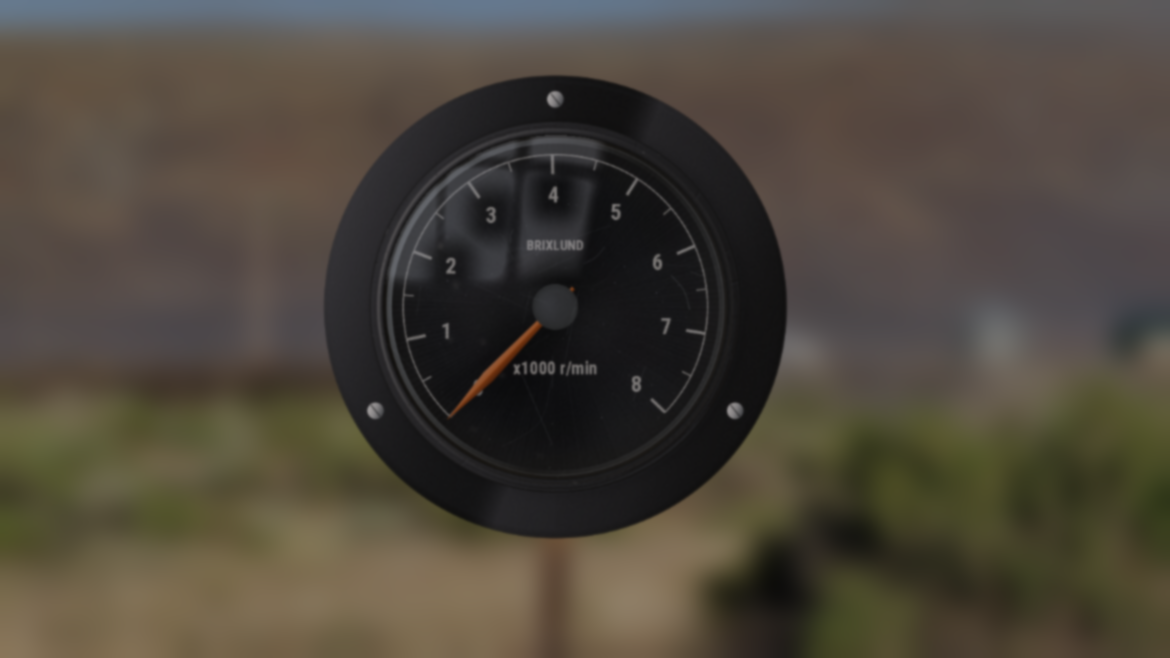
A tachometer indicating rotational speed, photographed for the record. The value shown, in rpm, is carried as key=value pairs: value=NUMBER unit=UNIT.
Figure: value=0 unit=rpm
